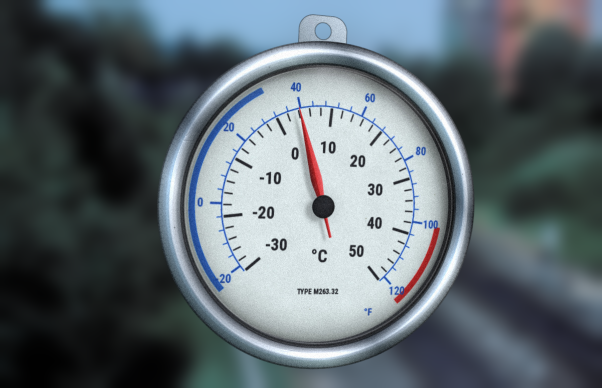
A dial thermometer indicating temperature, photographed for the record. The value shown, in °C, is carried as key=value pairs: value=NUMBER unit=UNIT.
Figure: value=4 unit=°C
